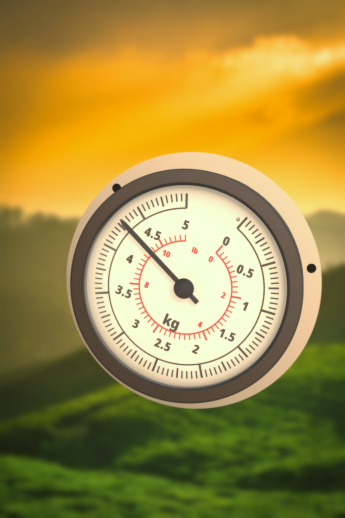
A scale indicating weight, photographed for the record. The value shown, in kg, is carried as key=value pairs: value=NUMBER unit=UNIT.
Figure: value=4.3 unit=kg
